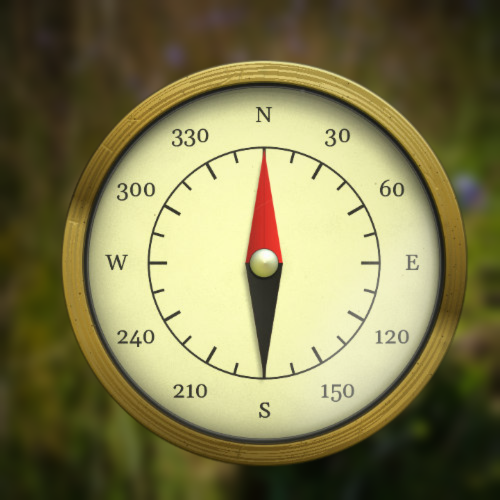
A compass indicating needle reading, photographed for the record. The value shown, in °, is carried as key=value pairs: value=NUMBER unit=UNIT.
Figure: value=0 unit=°
